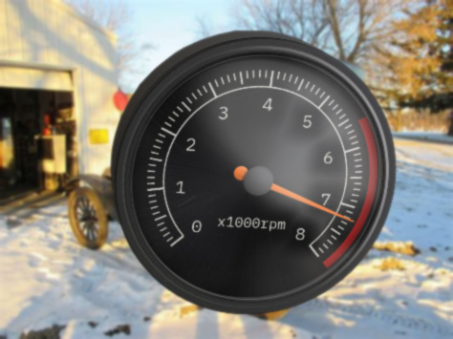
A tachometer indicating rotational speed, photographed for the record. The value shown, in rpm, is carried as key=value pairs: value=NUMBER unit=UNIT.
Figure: value=7200 unit=rpm
